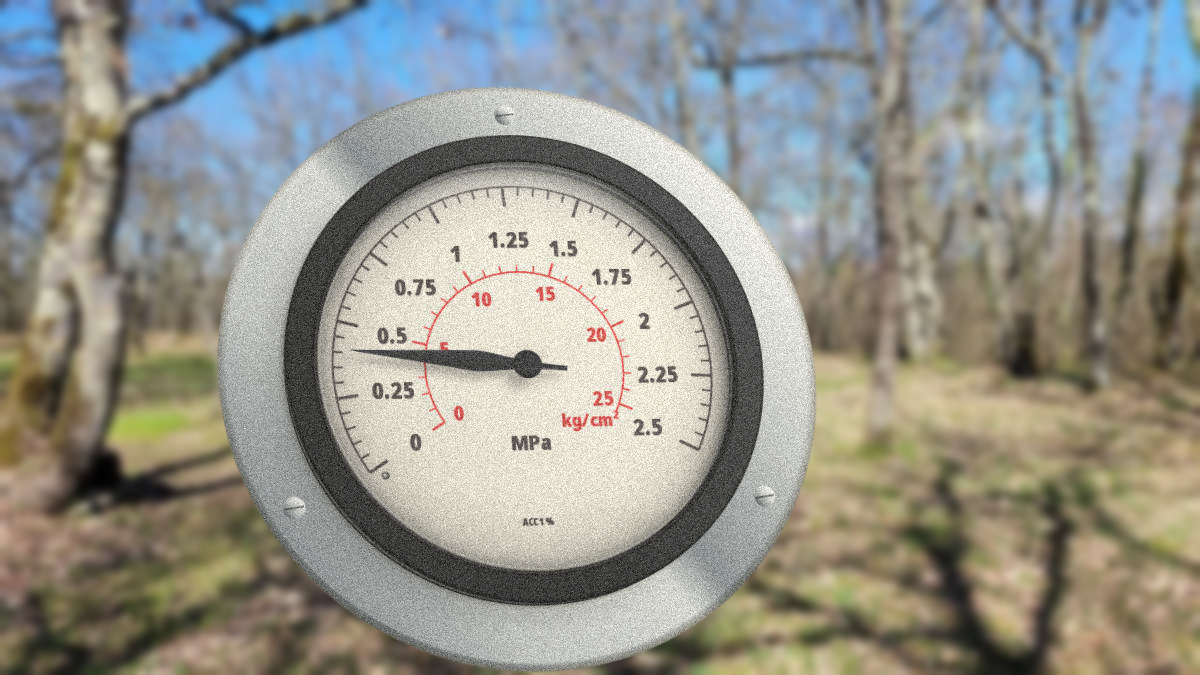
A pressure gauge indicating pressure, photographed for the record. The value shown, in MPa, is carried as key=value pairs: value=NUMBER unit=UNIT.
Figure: value=0.4 unit=MPa
